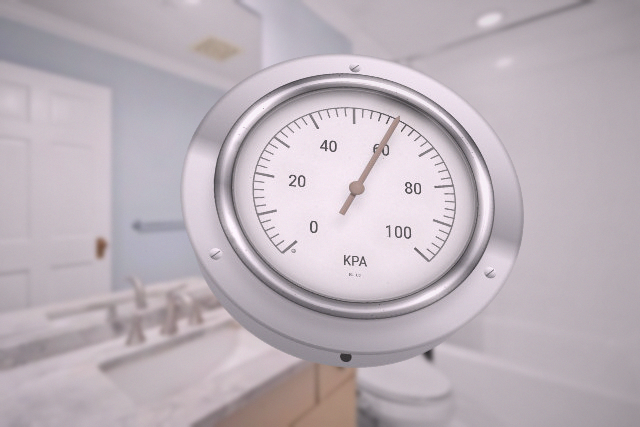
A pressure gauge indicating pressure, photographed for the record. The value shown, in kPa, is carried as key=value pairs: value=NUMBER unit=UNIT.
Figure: value=60 unit=kPa
